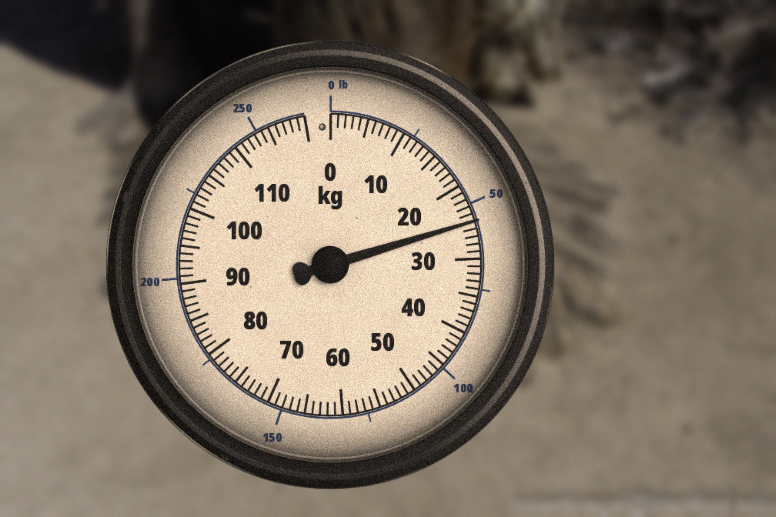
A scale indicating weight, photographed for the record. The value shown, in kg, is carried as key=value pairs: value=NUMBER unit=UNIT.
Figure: value=25 unit=kg
